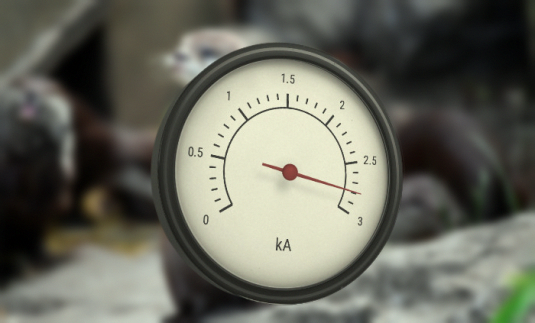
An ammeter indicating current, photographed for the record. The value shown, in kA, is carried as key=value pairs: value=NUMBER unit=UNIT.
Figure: value=2.8 unit=kA
